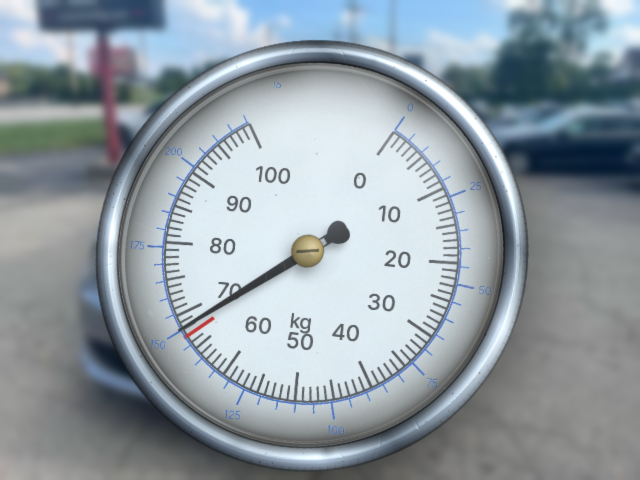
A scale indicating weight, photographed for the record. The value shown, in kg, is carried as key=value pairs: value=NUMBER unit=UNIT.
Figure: value=68 unit=kg
